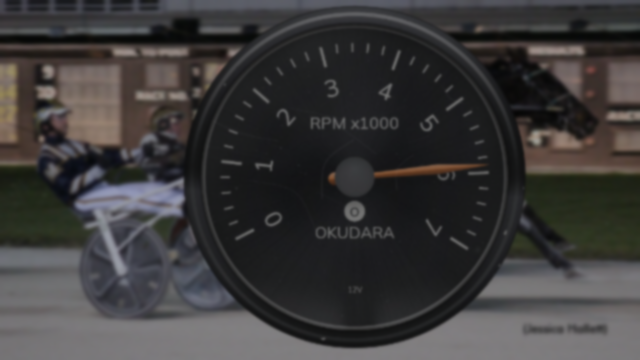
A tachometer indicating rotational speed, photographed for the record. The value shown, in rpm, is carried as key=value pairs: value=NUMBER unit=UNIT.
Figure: value=5900 unit=rpm
